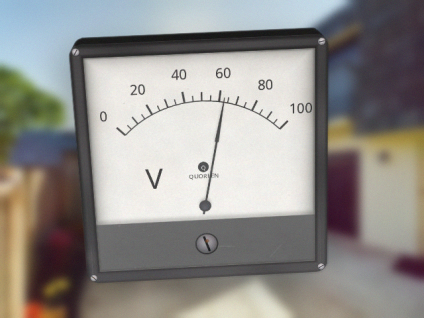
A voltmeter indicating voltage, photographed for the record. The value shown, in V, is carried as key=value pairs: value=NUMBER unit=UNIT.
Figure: value=62.5 unit=V
